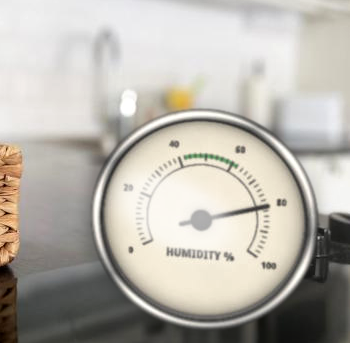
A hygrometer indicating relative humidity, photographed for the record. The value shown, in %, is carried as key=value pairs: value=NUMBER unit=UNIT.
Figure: value=80 unit=%
